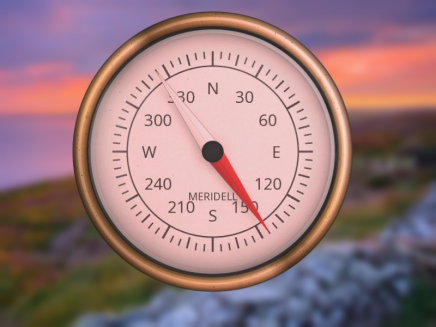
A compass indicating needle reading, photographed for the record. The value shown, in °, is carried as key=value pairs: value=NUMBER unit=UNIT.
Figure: value=145 unit=°
